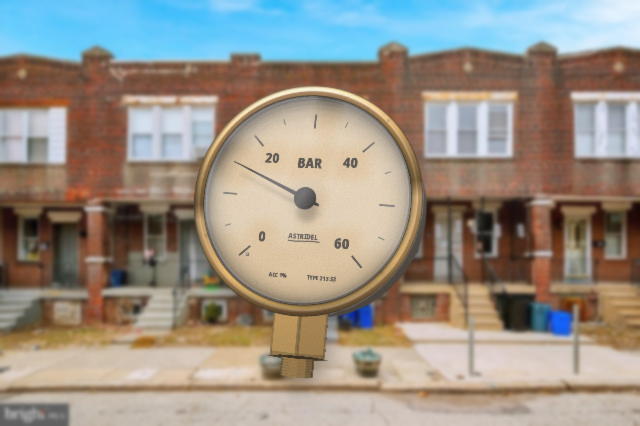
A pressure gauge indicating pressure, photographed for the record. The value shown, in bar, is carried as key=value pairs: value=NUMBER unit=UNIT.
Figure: value=15 unit=bar
